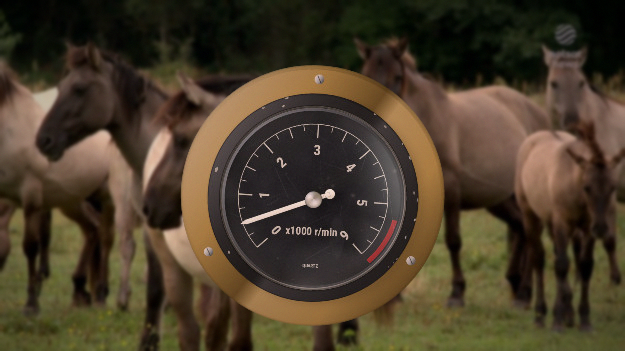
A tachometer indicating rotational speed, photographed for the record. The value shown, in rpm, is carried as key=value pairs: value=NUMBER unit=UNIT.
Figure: value=500 unit=rpm
